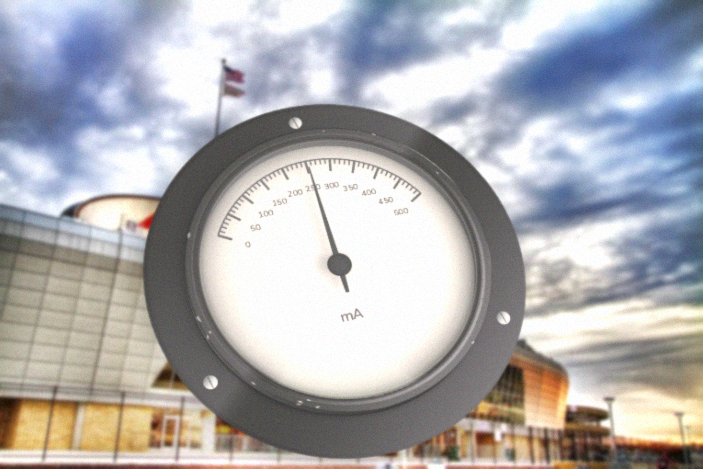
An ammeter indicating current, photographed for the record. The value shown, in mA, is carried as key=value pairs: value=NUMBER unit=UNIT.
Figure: value=250 unit=mA
